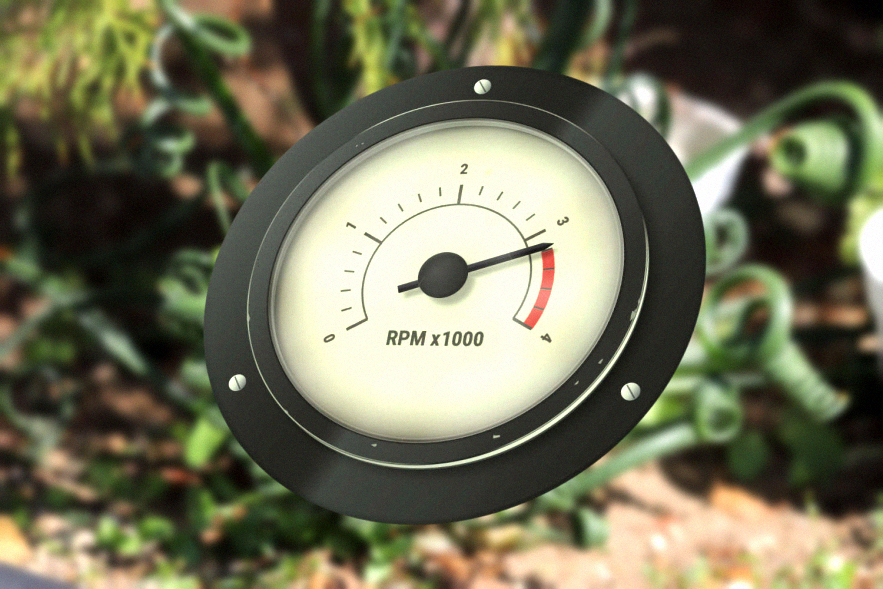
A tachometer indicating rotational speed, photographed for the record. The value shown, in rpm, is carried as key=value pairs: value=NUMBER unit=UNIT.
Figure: value=3200 unit=rpm
